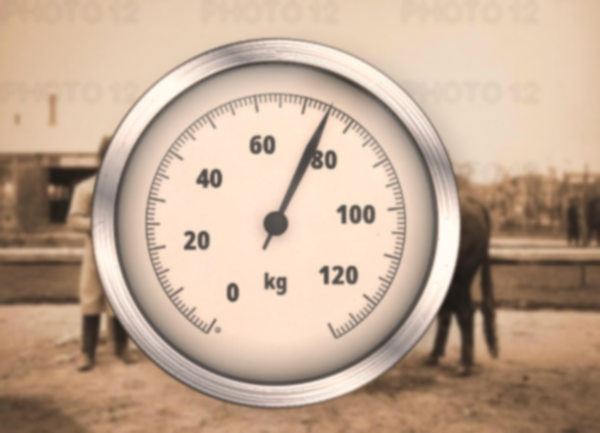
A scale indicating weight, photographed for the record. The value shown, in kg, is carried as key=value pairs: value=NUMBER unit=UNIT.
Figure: value=75 unit=kg
